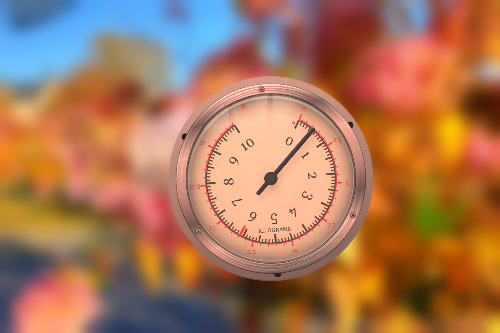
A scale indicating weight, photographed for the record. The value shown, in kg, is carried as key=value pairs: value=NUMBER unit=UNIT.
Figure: value=0.5 unit=kg
